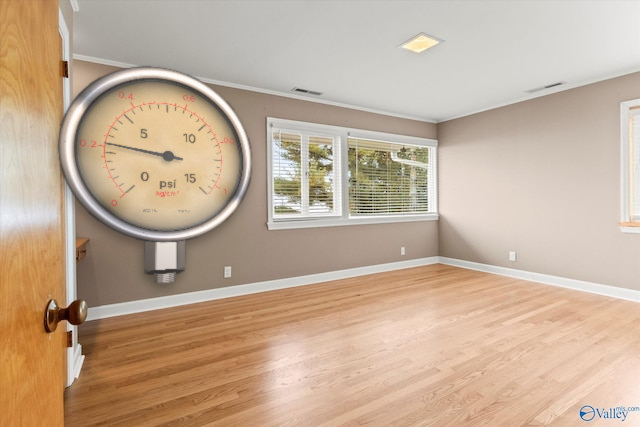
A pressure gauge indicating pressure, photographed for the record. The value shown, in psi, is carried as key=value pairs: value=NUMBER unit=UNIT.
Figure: value=3 unit=psi
